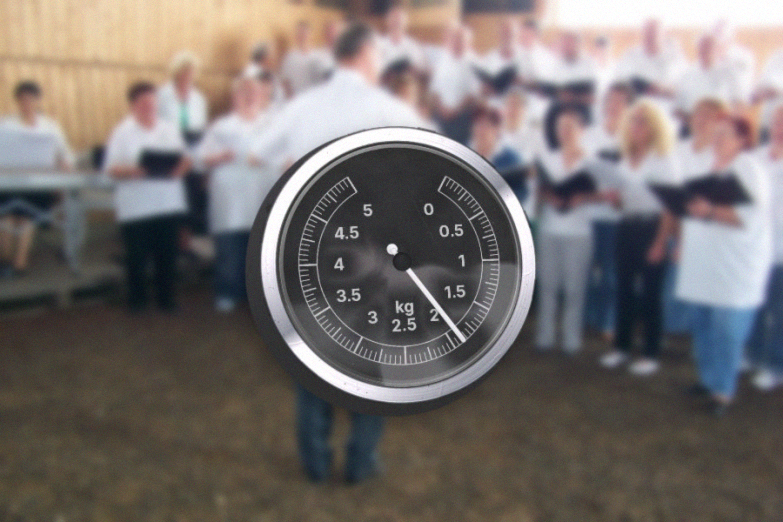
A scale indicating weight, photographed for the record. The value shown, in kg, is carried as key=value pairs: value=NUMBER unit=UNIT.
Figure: value=1.9 unit=kg
